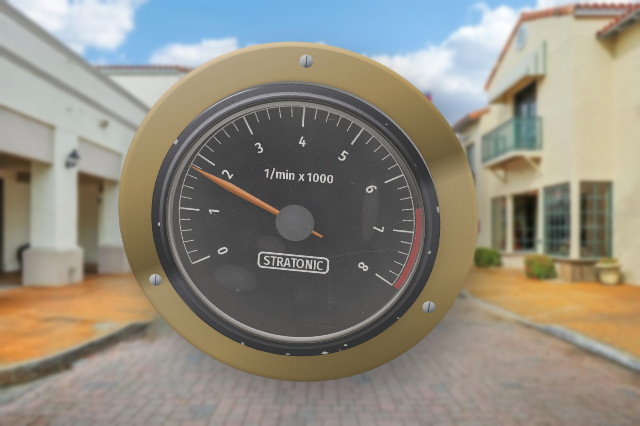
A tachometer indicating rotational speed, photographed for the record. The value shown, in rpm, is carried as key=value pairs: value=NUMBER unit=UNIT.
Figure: value=1800 unit=rpm
